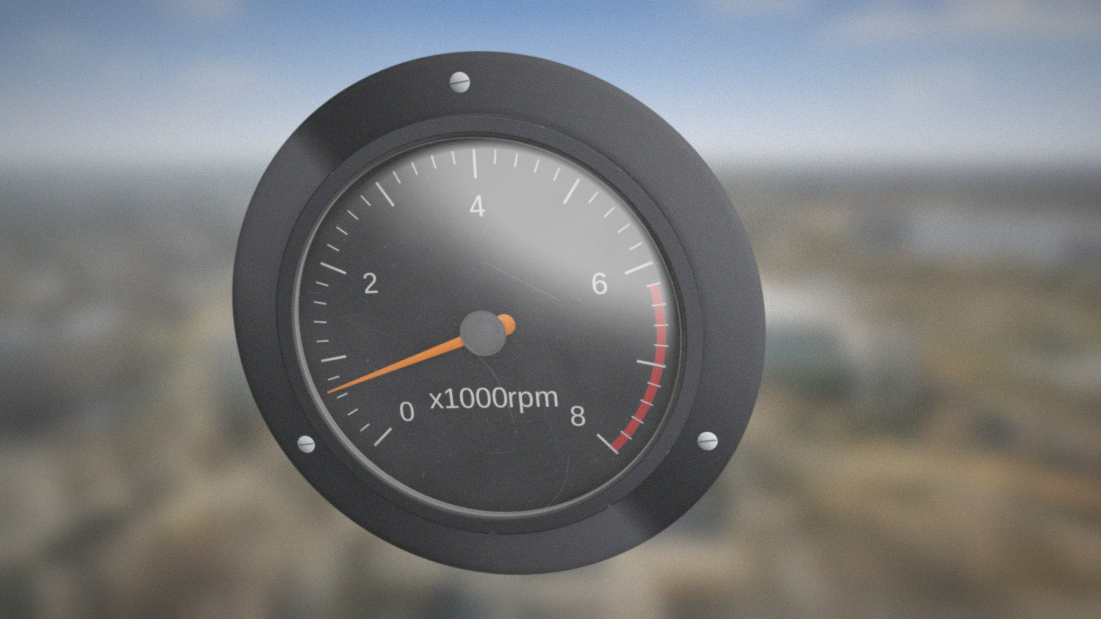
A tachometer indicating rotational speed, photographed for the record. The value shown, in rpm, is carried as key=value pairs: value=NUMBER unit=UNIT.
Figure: value=700 unit=rpm
